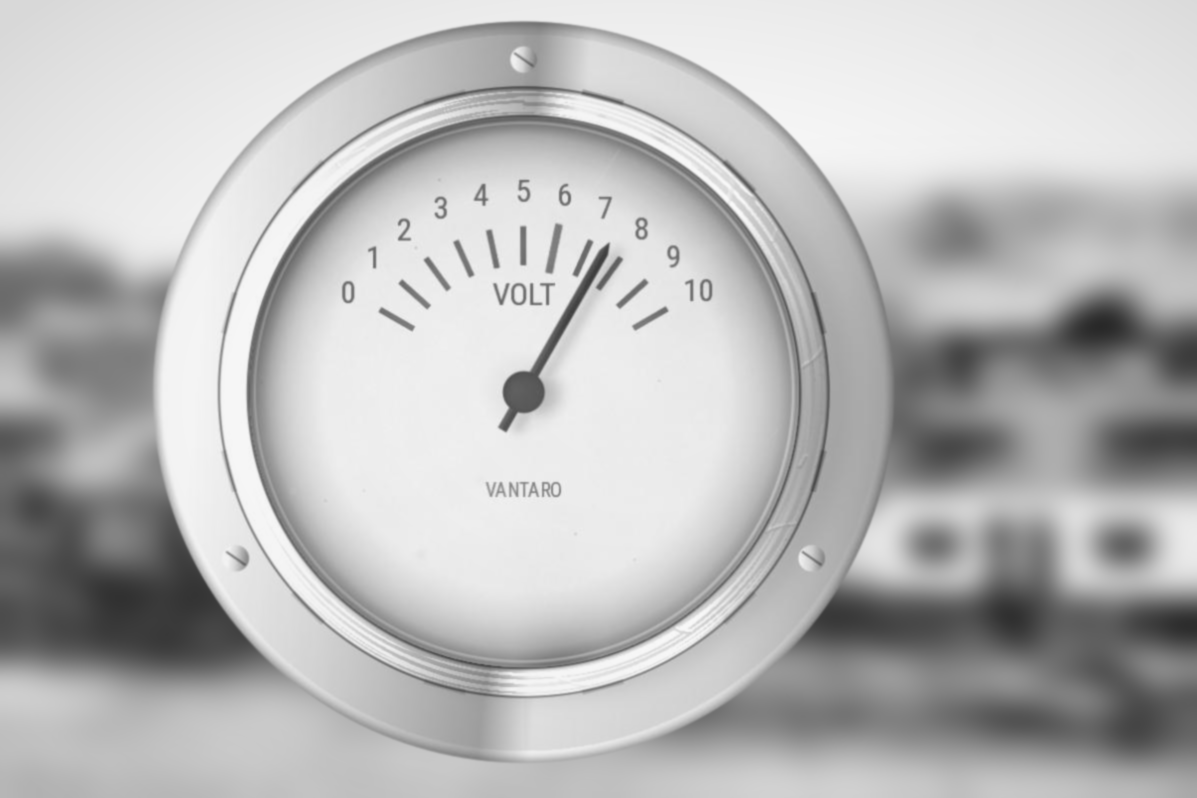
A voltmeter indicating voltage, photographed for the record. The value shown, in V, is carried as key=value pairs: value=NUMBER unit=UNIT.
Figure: value=7.5 unit=V
